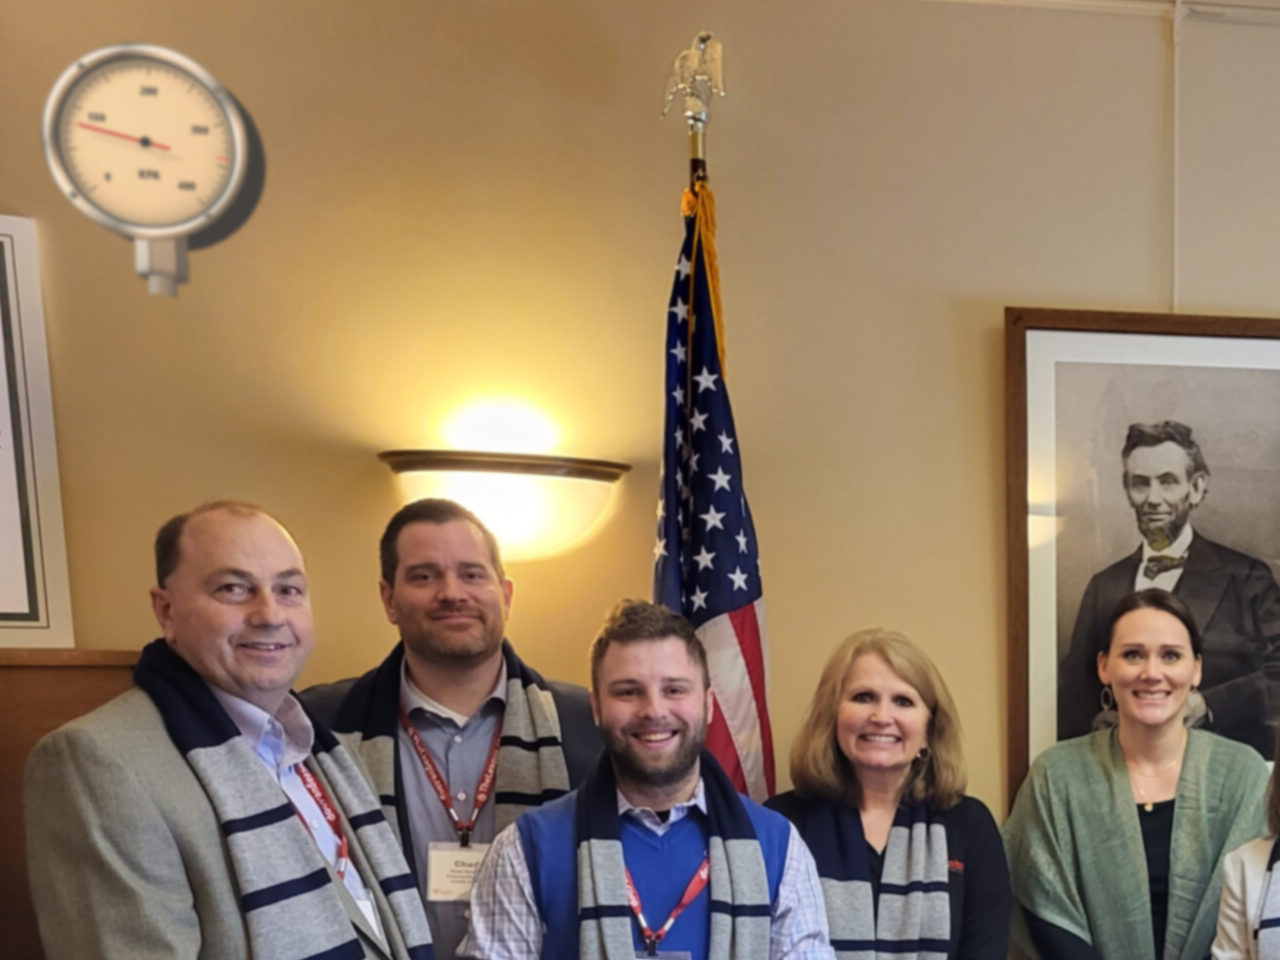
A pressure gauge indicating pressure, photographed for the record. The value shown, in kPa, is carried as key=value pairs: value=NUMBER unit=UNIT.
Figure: value=80 unit=kPa
